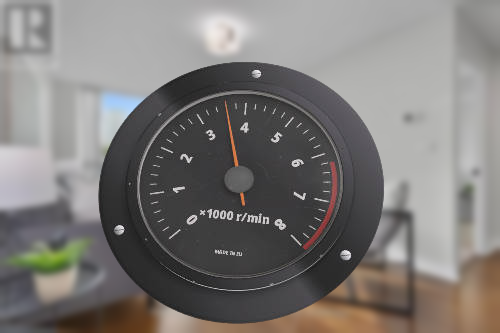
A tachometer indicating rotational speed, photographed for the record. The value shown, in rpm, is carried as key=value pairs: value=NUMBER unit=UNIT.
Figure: value=3600 unit=rpm
